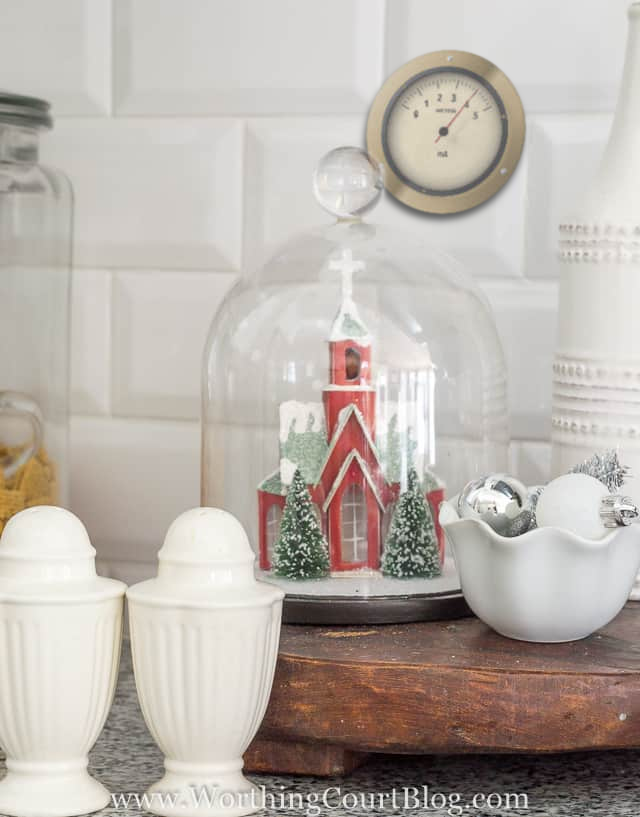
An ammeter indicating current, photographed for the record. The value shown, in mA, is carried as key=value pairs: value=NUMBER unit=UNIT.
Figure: value=4 unit=mA
